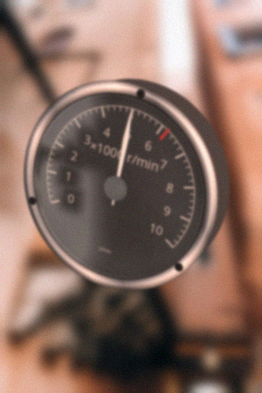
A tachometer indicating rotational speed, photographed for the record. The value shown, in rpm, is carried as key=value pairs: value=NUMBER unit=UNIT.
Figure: value=5000 unit=rpm
